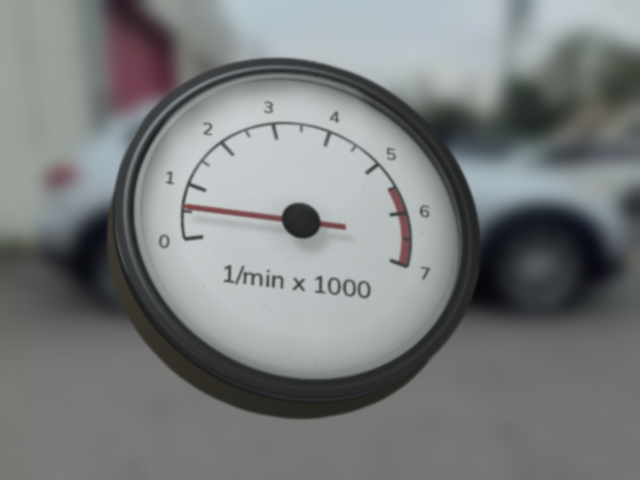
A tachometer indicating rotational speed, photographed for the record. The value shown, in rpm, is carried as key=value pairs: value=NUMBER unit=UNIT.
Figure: value=500 unit=rpm
